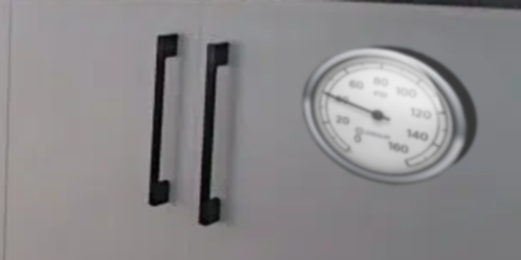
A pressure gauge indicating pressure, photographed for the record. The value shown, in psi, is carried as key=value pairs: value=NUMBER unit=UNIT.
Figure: value=40 unit=psi
